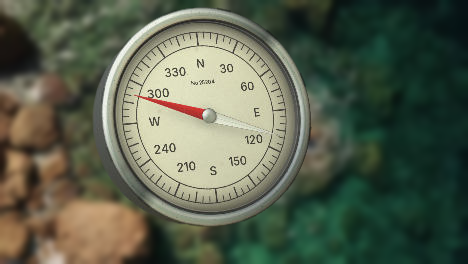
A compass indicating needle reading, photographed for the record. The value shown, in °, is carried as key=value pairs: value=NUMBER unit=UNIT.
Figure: value=290 unit=°
